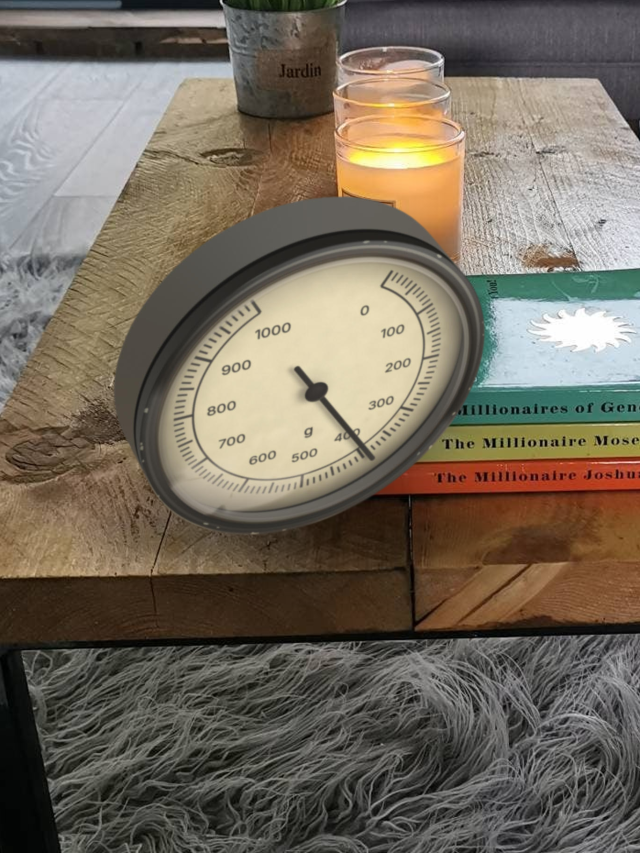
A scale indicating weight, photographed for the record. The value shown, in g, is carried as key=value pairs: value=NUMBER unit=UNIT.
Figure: value=390 unit=g
